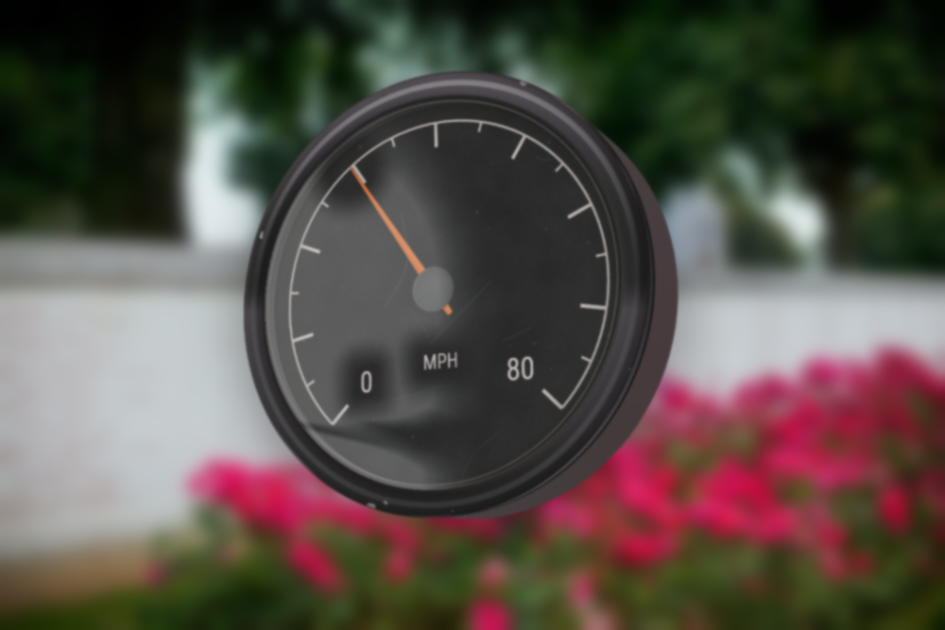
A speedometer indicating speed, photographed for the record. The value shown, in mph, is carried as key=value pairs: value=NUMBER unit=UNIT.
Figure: value=30 unit=mph
